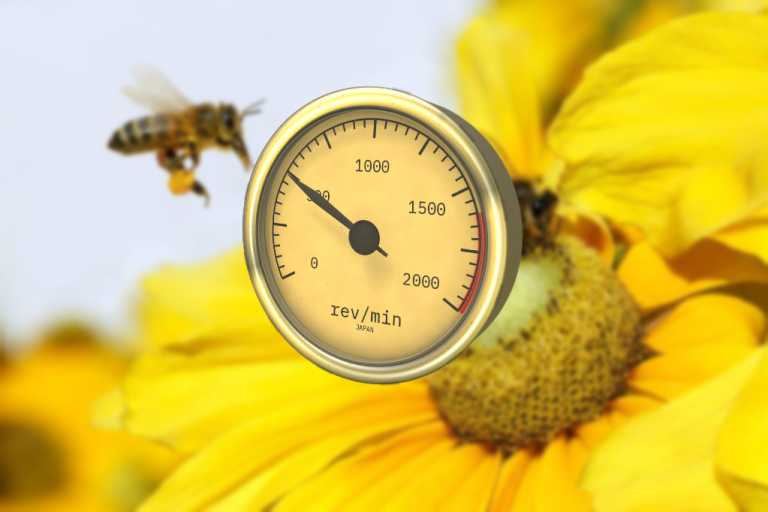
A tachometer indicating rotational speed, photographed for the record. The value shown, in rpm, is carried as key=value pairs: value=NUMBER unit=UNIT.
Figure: value=500 unit=rpm
